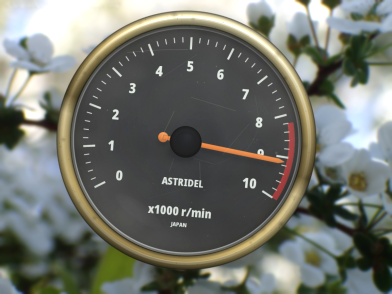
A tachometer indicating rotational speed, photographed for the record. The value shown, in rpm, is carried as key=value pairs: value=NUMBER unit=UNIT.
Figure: value=9100 unit=rpm
